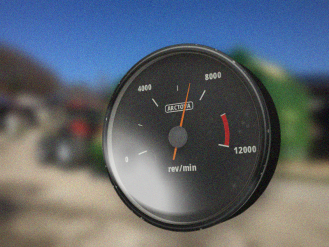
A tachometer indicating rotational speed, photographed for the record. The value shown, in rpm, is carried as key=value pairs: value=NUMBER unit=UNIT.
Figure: value=7000 unit=rpm
